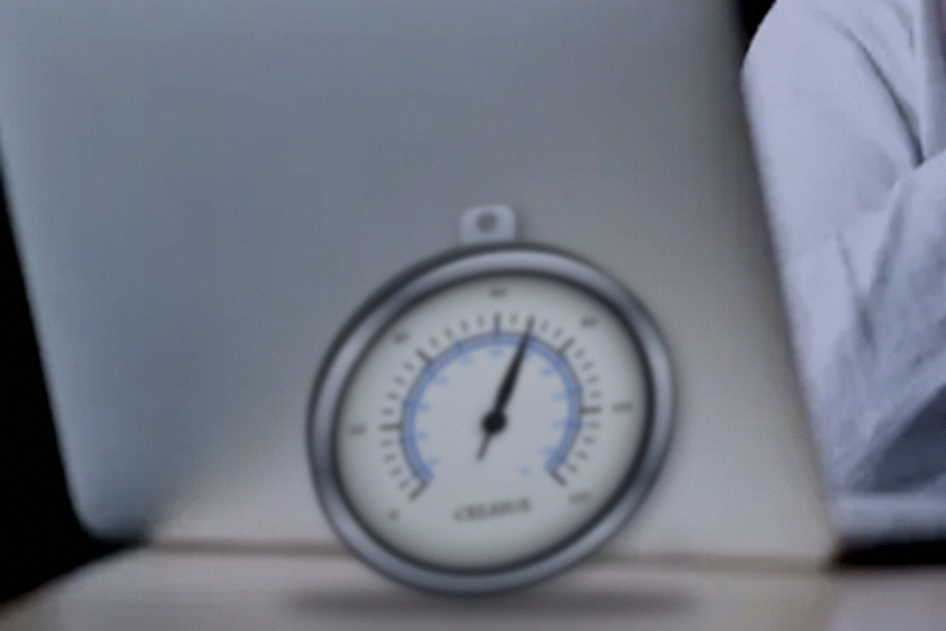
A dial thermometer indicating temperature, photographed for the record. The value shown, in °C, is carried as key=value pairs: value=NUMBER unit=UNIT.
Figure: value=68 unit=°C
